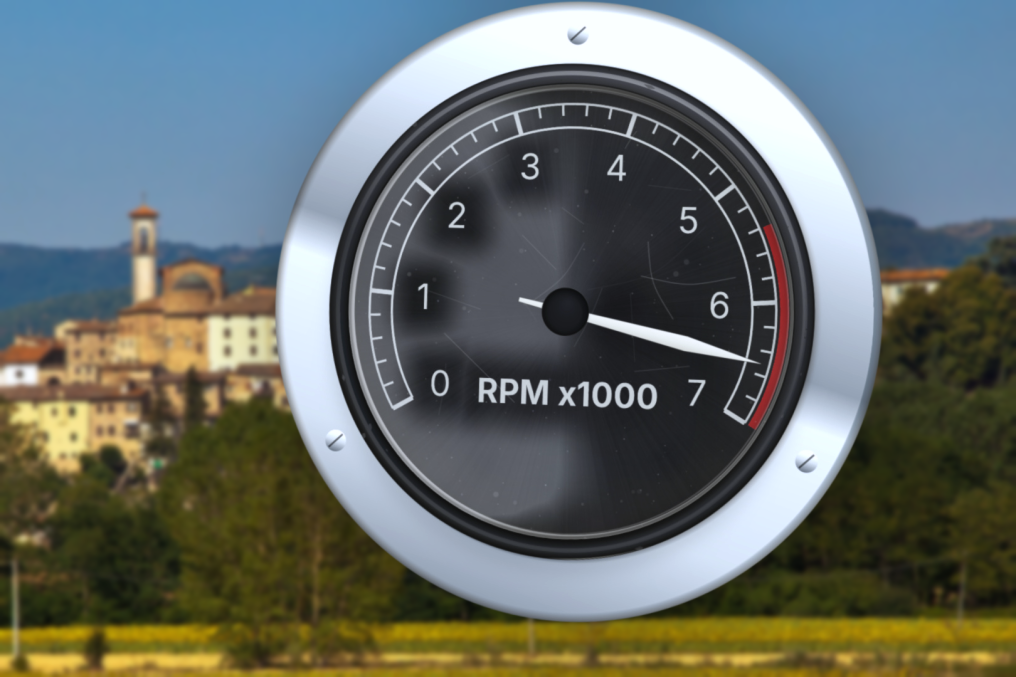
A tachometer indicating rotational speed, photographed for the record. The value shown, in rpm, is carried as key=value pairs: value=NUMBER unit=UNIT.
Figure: value=6500 unit=rpm
